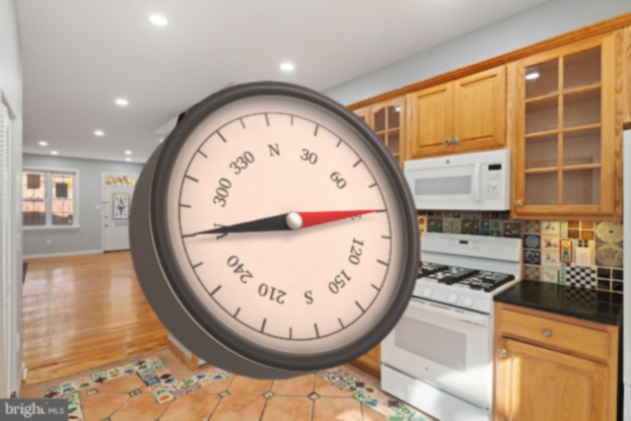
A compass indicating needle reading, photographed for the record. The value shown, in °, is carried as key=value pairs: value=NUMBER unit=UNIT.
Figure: value=90 unit=°
